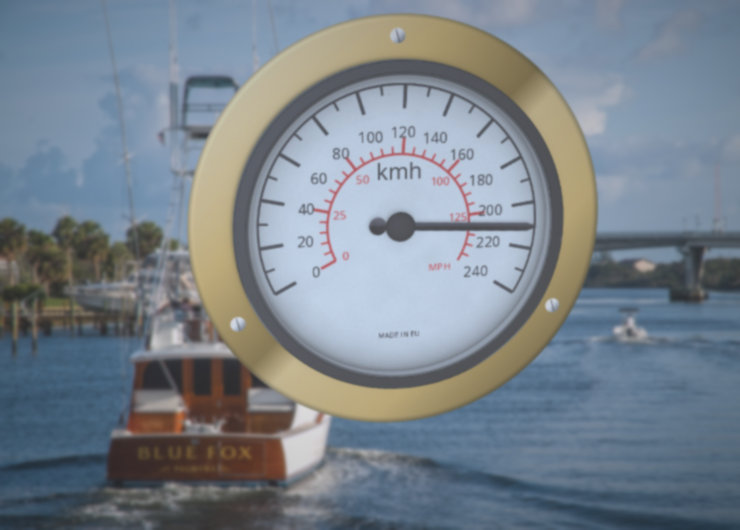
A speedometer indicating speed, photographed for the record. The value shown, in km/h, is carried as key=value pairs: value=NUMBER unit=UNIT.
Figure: value=210 unit=km/h
